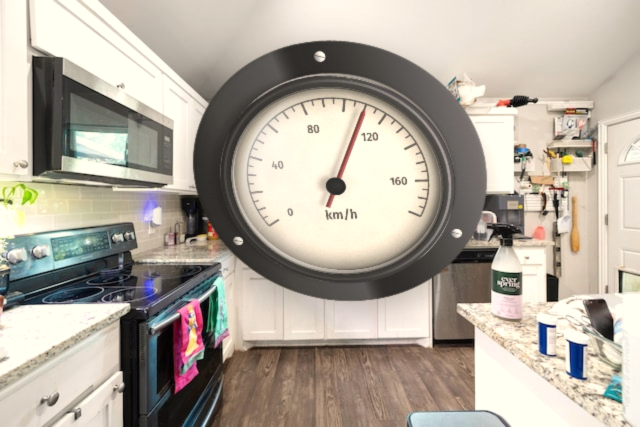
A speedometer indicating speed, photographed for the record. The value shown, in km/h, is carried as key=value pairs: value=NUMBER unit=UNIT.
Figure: value=110 unit=km/h
